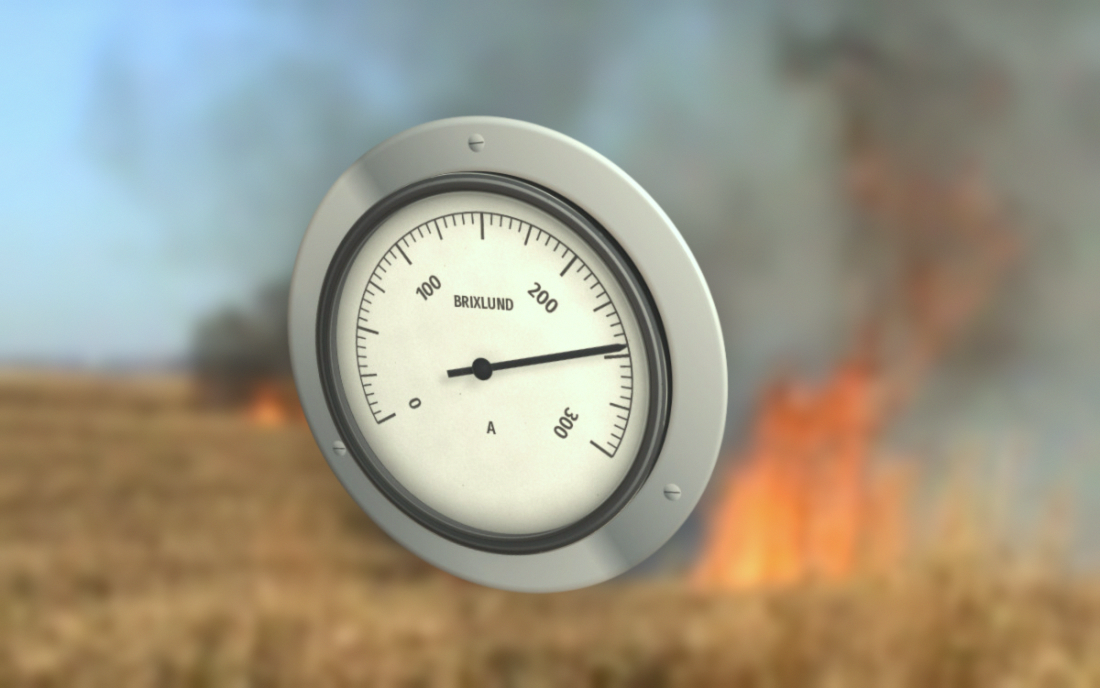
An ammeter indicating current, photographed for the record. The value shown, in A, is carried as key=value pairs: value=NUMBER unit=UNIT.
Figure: value=245 unit=A
